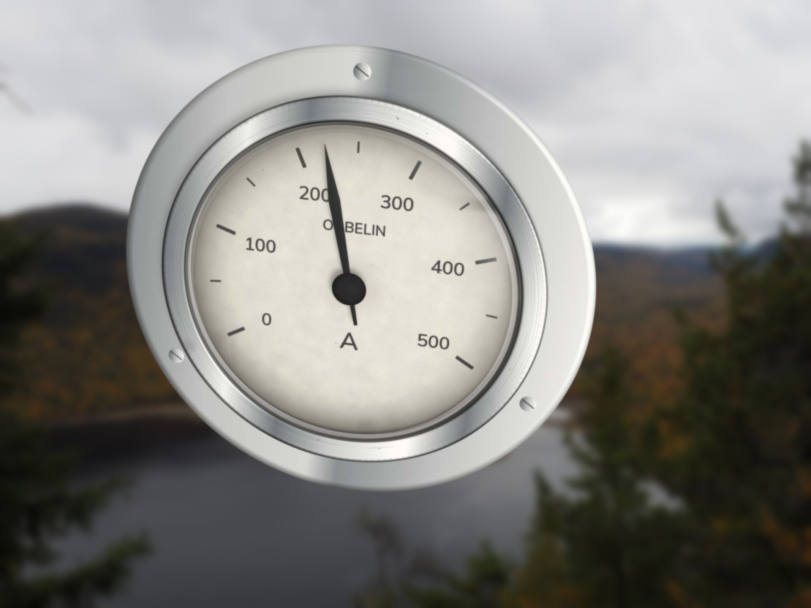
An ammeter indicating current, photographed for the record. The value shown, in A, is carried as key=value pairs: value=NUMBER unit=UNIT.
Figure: value=225 unit=A
